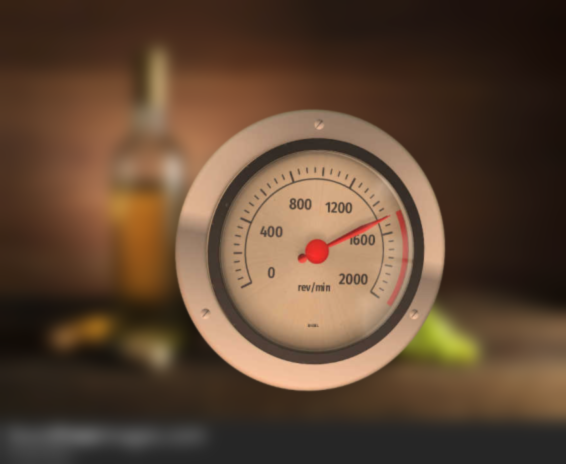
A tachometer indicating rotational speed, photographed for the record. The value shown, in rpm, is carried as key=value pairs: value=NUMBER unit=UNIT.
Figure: value=1500 unit=rpm
